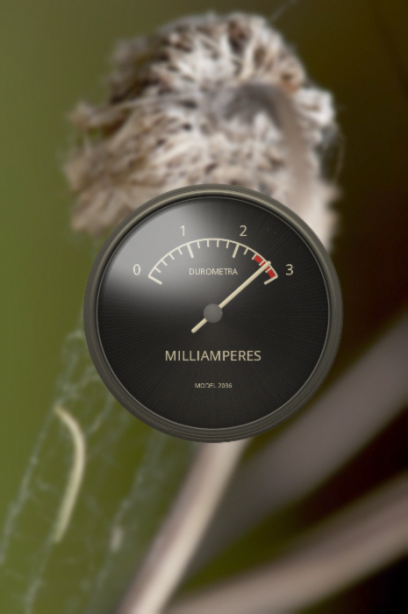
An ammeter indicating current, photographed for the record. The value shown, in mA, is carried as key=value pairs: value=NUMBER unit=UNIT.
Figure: value=2.7 unit=mA
